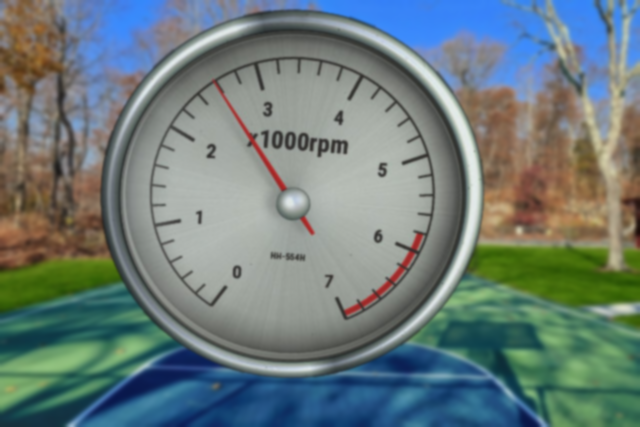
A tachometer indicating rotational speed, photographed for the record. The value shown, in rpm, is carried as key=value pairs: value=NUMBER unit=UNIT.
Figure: value=2600 unit=rpm
